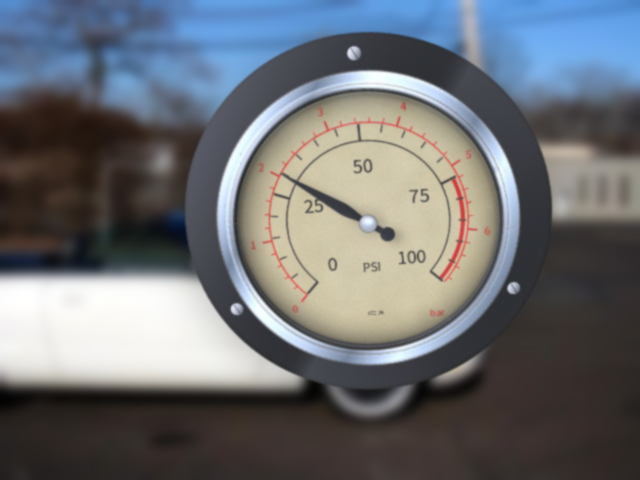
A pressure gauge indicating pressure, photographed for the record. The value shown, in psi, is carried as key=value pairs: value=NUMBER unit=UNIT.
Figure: value=30 unit=psi
